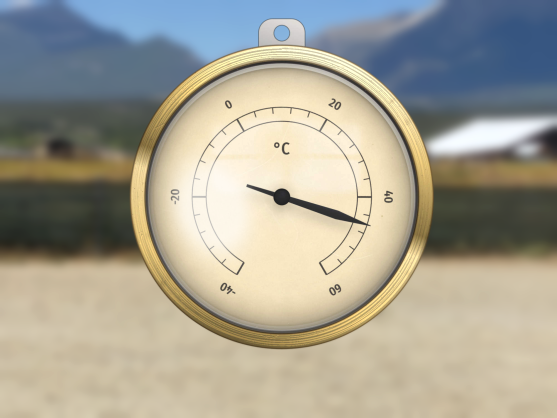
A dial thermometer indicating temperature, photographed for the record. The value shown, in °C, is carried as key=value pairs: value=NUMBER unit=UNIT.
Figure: value=46 unit=°C
